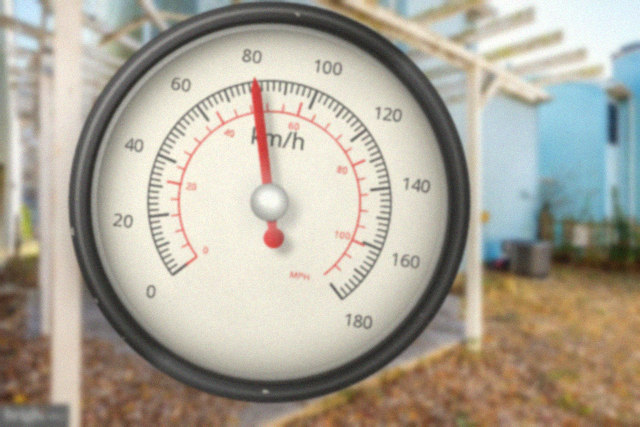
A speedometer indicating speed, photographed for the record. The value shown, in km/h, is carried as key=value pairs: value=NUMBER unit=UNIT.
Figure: value=80 unit=km/h
